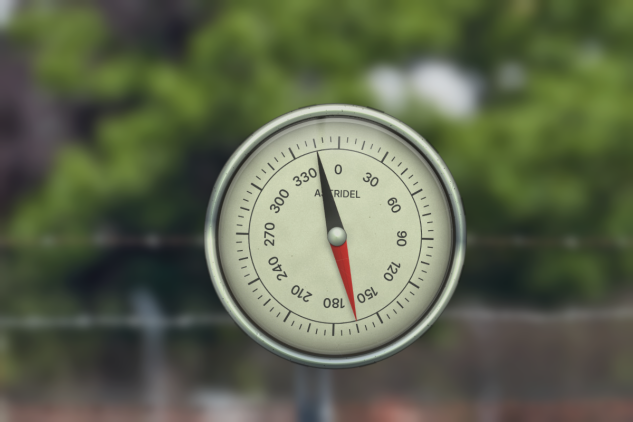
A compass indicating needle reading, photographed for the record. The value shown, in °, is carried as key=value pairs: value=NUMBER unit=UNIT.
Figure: value=165 unit=°
